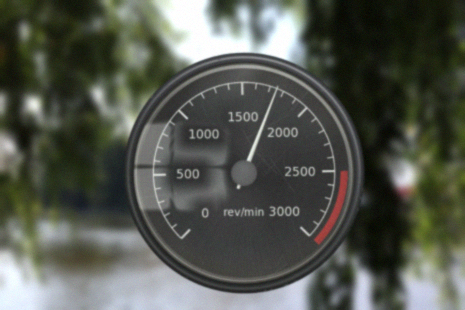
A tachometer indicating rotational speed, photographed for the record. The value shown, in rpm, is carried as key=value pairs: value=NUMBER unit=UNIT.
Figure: value=1750 unit=rpm
